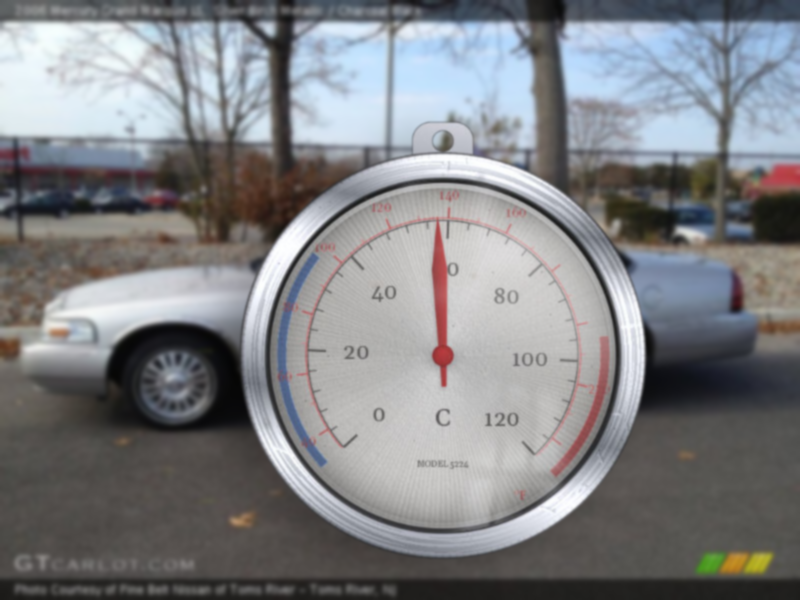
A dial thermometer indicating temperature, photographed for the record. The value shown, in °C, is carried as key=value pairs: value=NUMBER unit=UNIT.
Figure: value=58 unit=°C
